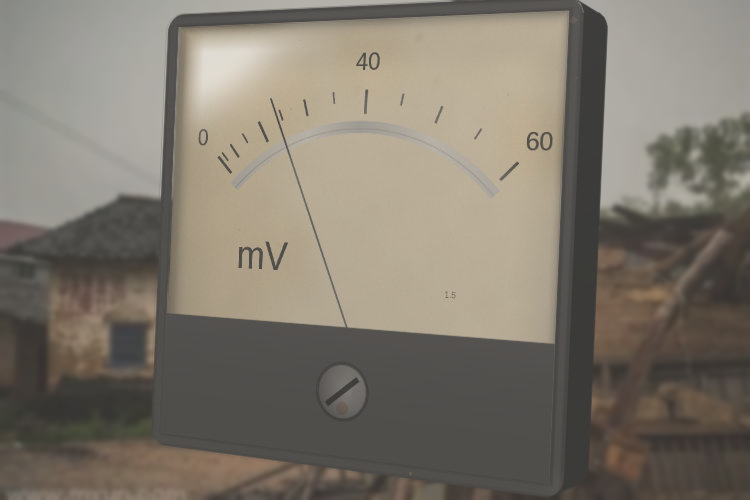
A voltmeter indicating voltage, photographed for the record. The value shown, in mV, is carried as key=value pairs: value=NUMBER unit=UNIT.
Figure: value=25 unit=mV
